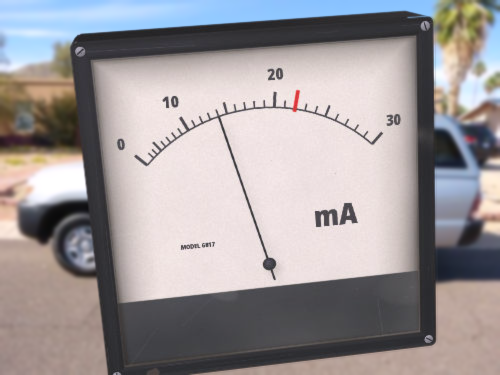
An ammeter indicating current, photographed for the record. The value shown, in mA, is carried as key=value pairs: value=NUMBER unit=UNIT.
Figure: value=14 unit=mA
